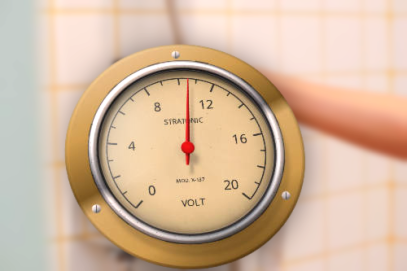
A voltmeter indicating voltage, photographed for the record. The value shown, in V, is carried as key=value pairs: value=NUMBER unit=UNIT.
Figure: value=10.5 unit=V
